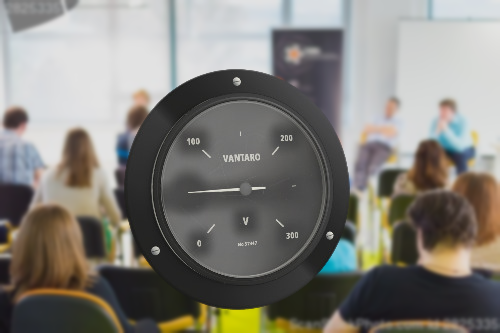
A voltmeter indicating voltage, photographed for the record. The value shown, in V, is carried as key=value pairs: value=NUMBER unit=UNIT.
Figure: value=50 unit=V
